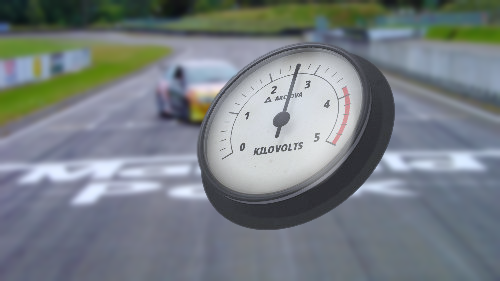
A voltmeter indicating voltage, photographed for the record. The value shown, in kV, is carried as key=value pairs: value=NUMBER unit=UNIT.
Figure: value=2.6 unit=kV
